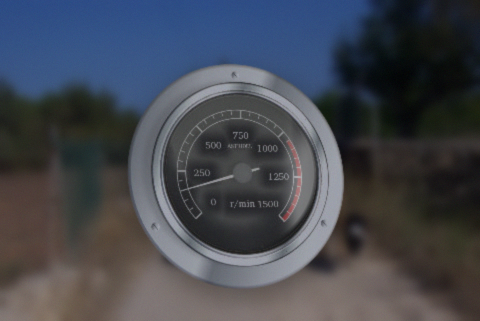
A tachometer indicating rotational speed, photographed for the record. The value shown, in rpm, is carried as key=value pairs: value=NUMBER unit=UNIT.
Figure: value=150 unit=rpm
